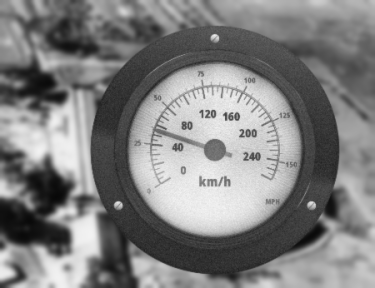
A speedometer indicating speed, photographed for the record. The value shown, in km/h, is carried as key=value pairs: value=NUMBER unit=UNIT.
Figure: value=55 unit=km/h
